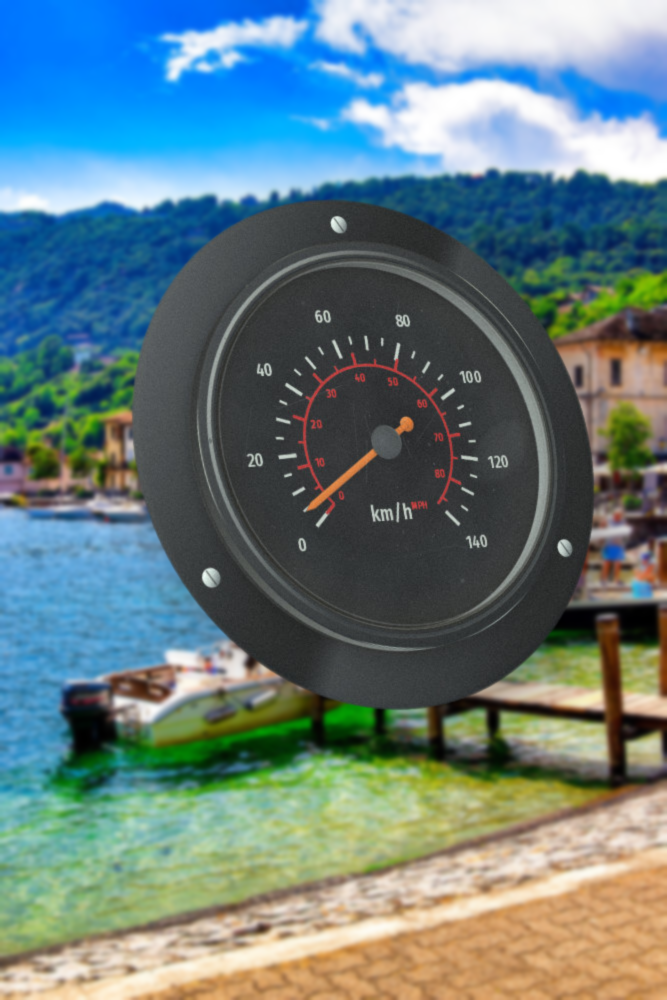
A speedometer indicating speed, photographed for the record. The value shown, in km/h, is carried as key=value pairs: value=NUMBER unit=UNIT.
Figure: value=5 unit=km/h
